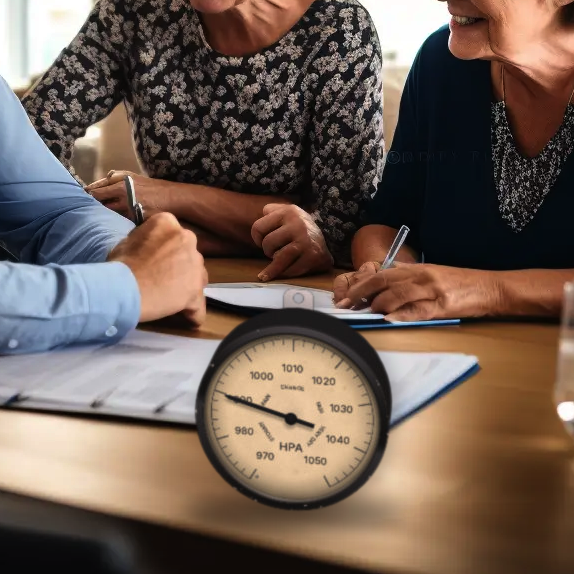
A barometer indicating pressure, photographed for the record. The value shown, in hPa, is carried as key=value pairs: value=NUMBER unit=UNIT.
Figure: value=990 unit=hPa
